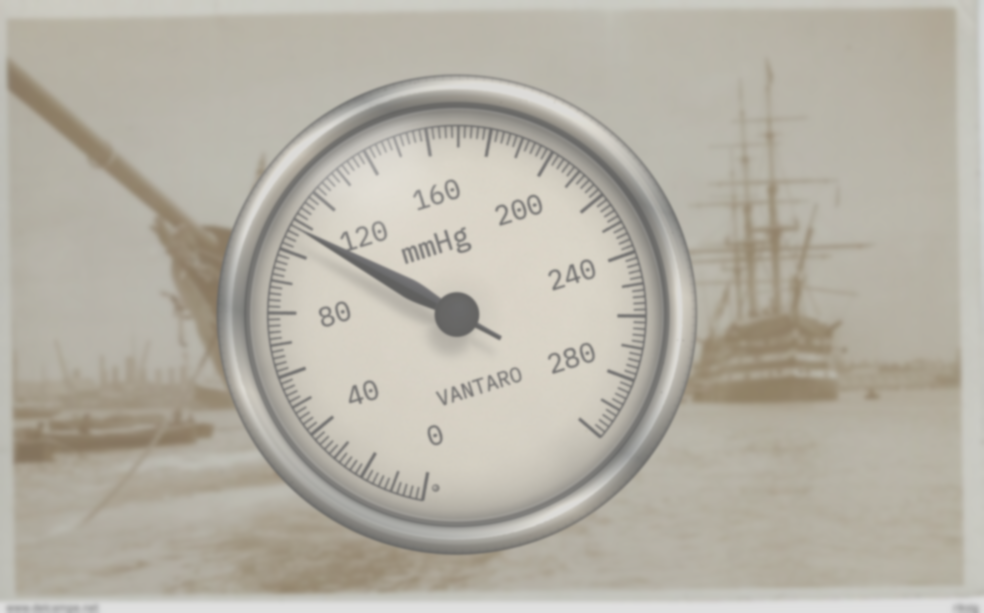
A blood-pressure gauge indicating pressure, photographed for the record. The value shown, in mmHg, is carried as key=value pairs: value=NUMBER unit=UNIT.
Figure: value=108 unit=mmHg
